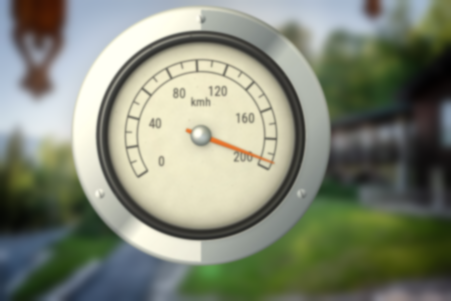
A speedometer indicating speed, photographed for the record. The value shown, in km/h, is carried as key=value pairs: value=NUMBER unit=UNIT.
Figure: value=195 unit=km/h
